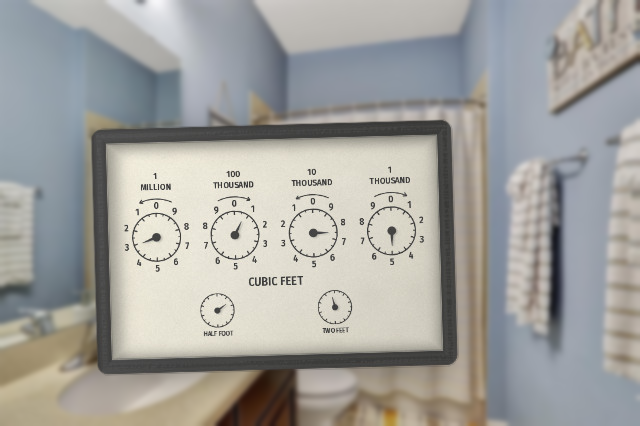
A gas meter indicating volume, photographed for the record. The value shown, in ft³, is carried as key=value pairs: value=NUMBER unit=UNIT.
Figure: value=307500 unit=ft³
